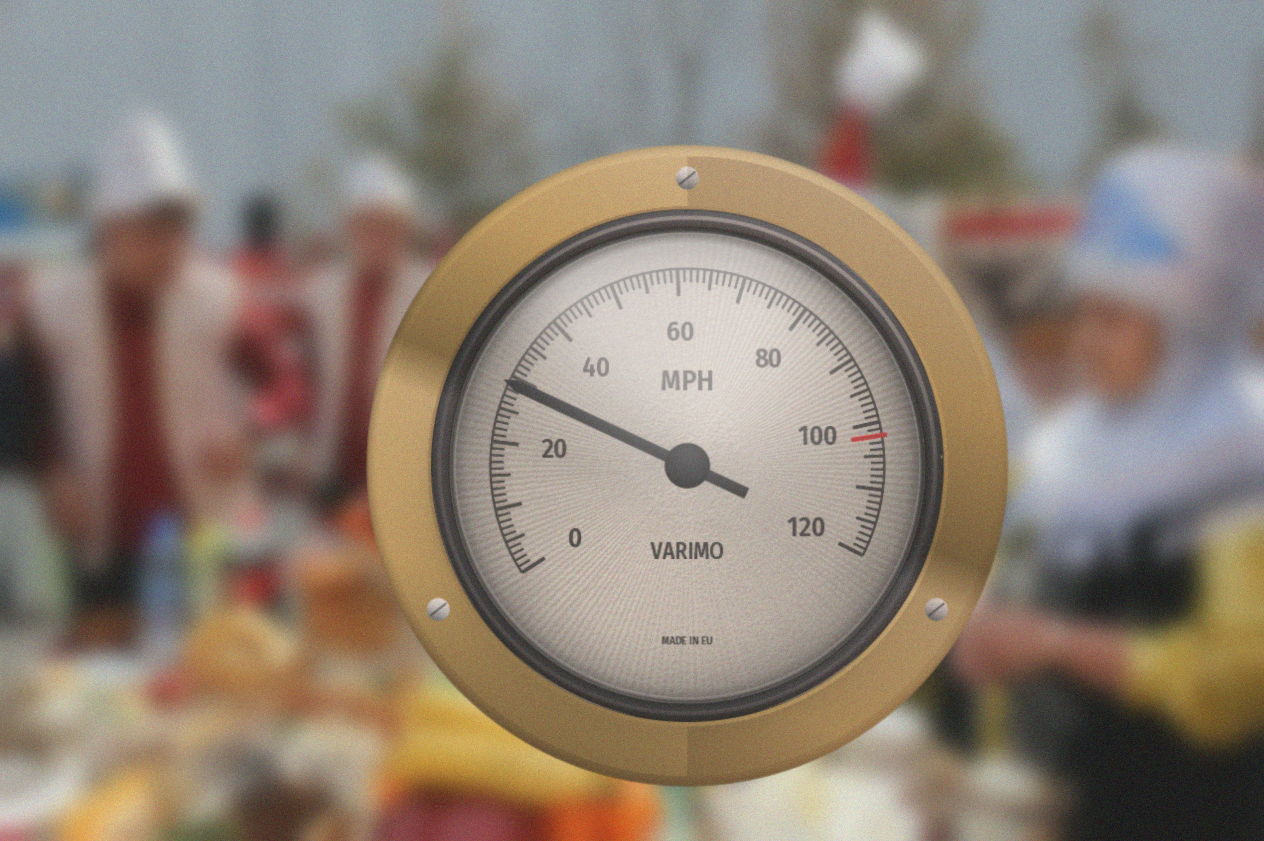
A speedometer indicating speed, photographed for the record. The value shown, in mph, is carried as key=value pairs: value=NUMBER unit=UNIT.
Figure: value=29 unit=mph
